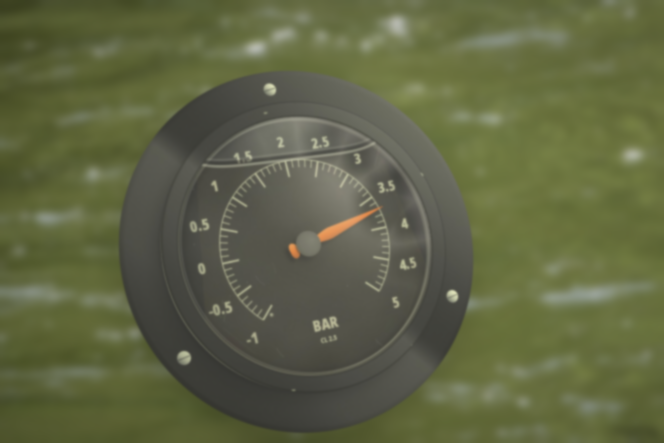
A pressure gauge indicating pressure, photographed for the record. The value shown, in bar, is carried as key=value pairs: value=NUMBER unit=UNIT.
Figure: value=3.7 unit=bar
